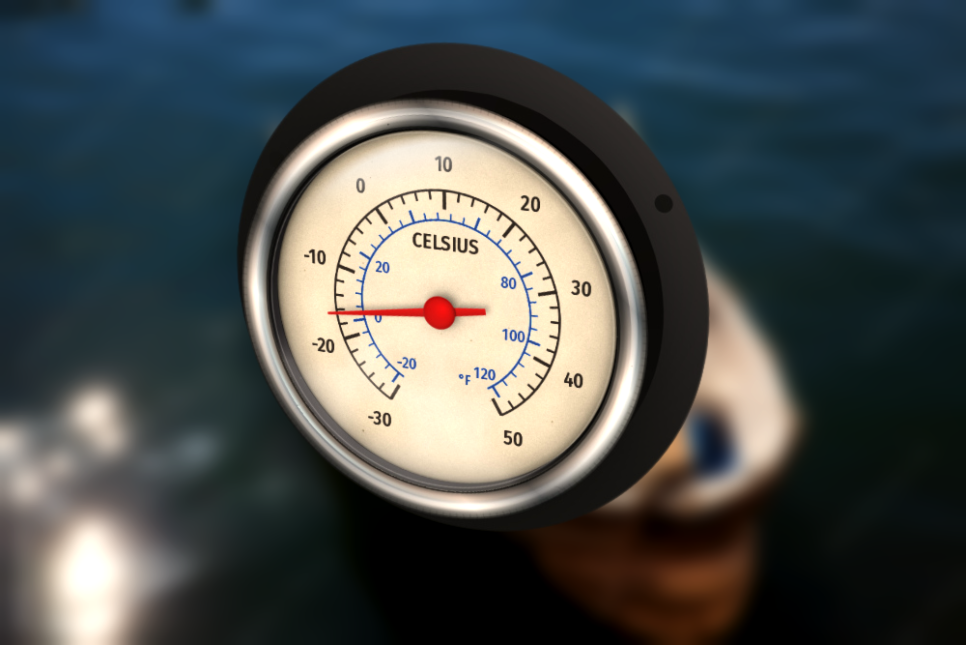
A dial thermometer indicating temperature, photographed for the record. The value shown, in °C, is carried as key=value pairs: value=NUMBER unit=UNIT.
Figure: value=-16 unit=°C
